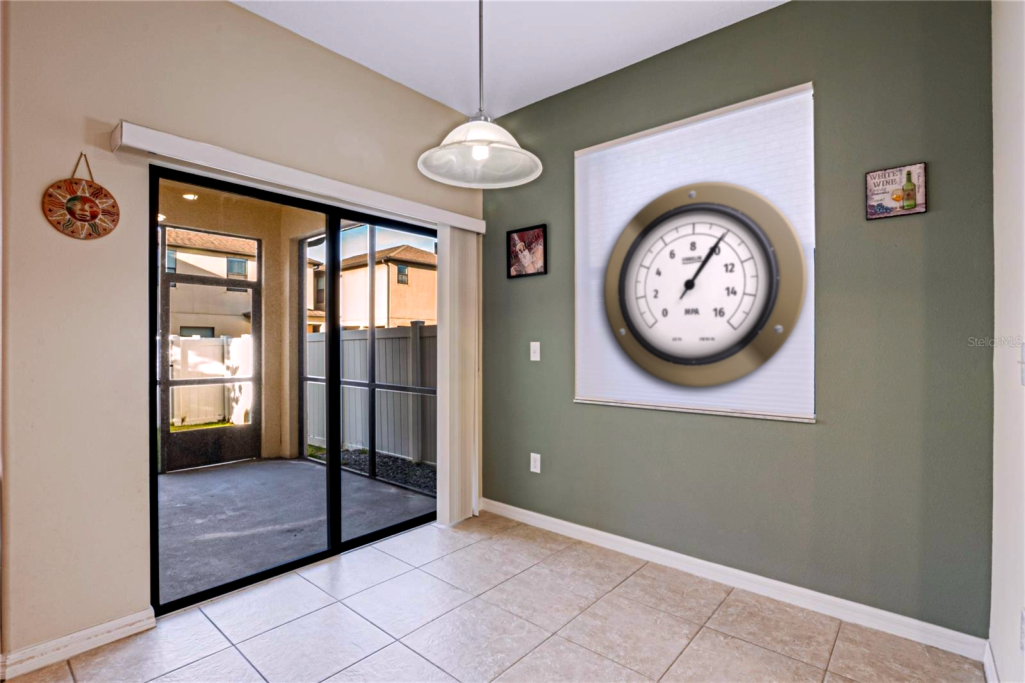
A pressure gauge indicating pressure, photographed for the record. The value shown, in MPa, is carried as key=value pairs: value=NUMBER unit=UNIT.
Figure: value=10 unit=MPa
